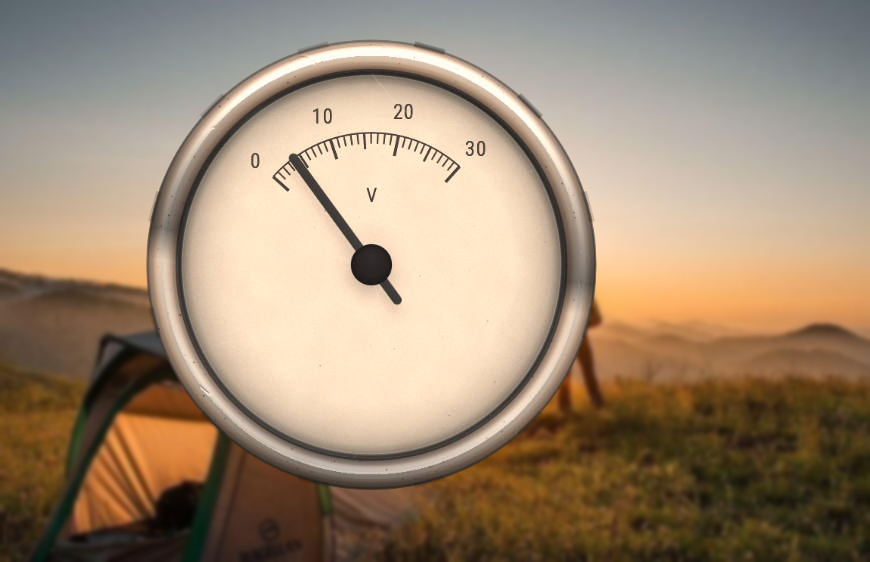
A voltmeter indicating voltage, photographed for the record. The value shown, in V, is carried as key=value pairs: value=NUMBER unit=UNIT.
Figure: value=4 unit=V
